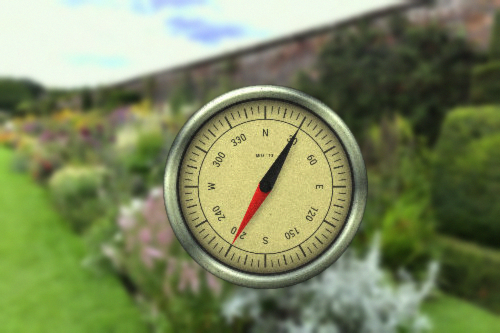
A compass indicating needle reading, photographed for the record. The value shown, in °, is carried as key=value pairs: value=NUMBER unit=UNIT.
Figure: value=210 unit=°
